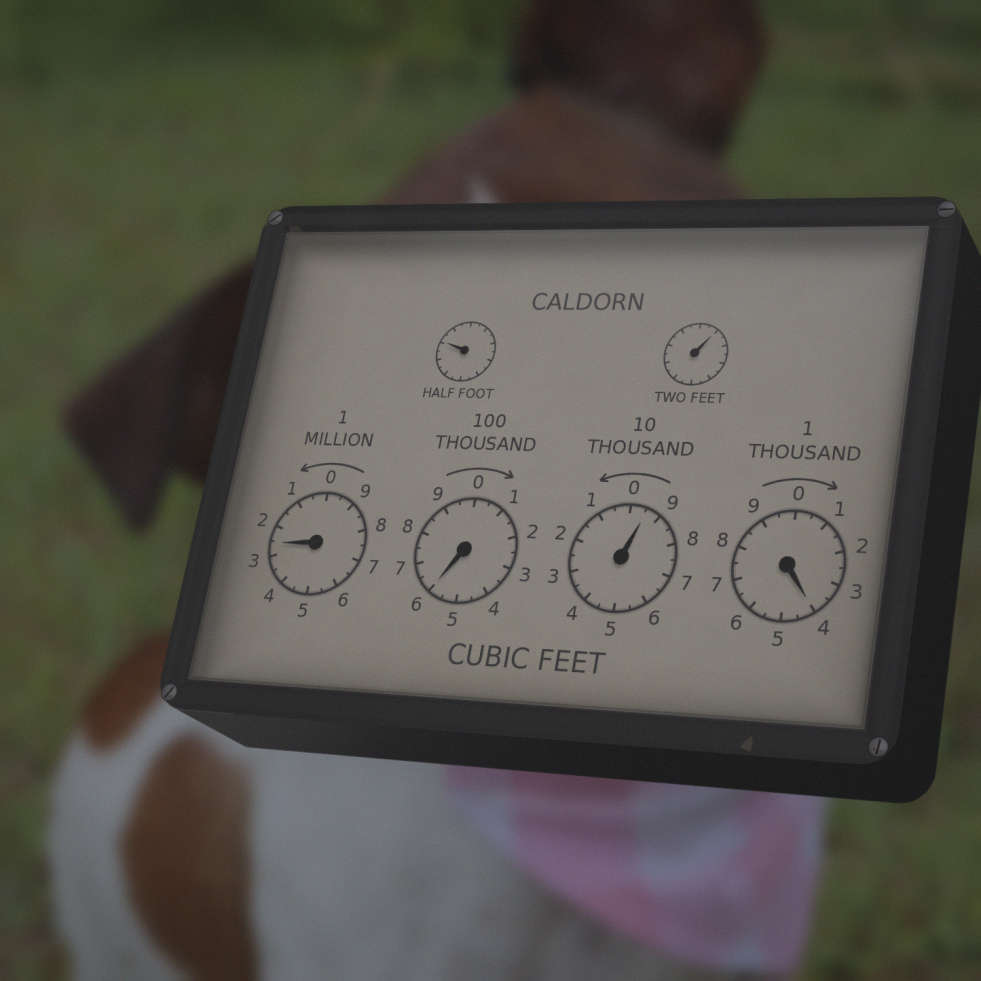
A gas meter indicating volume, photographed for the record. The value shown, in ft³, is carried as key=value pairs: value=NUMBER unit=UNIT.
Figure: value=259400 unit=ft³
